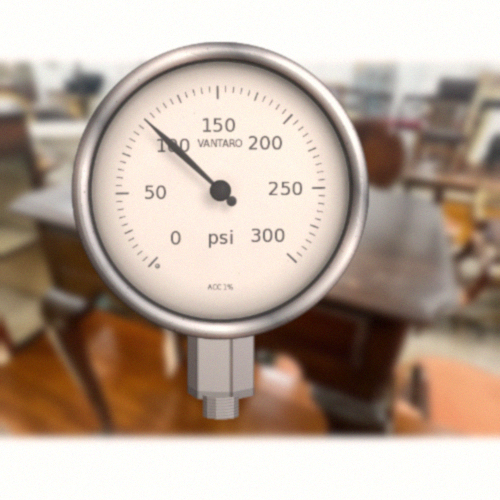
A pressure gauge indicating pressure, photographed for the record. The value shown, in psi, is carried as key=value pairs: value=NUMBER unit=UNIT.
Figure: value=100 unit=psi
